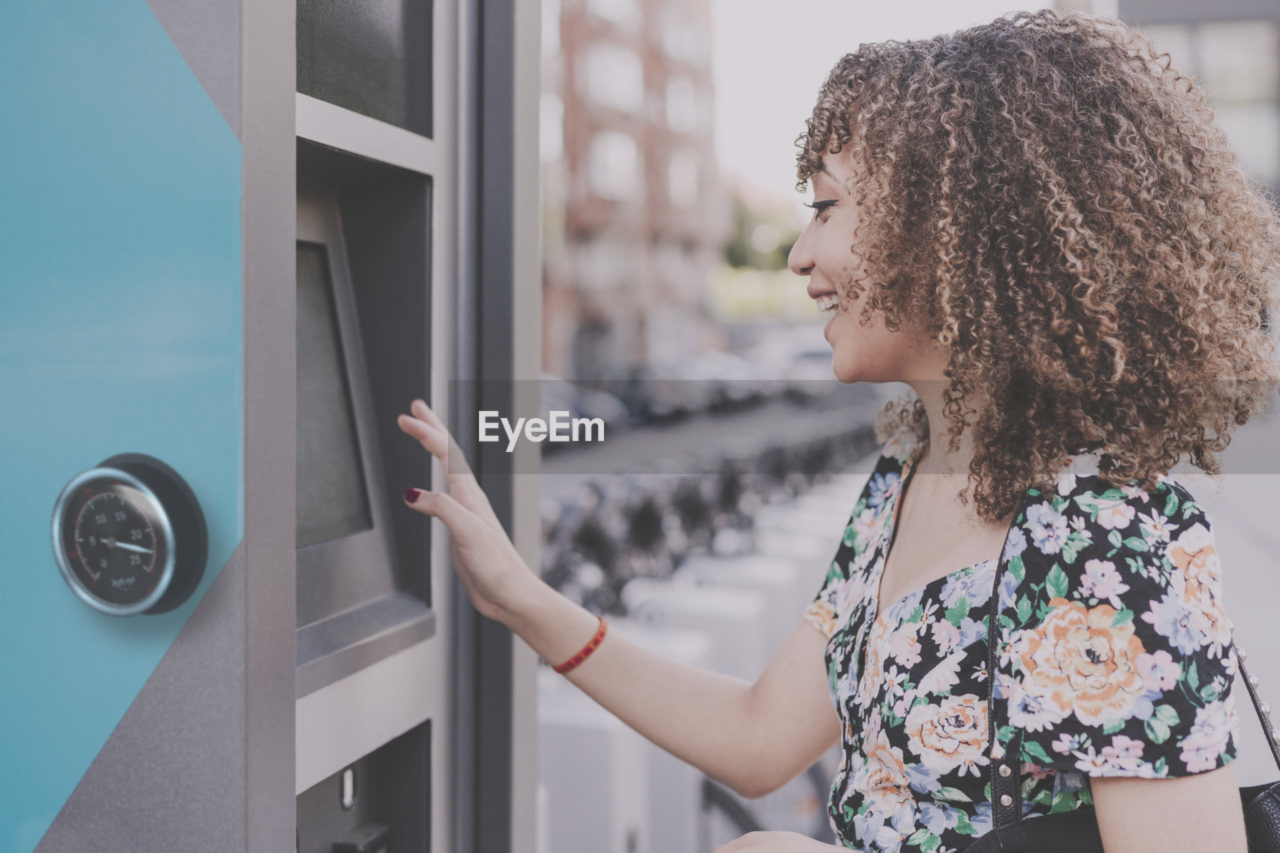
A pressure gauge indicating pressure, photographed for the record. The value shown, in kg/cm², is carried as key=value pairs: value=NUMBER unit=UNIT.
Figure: value=22.5 unit=kg/cm²
